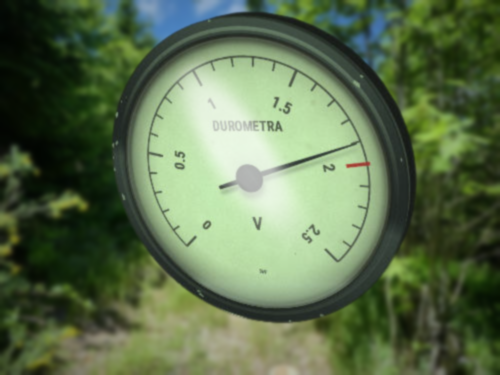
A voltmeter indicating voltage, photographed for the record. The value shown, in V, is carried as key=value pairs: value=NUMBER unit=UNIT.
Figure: value=1.9 unit=V
